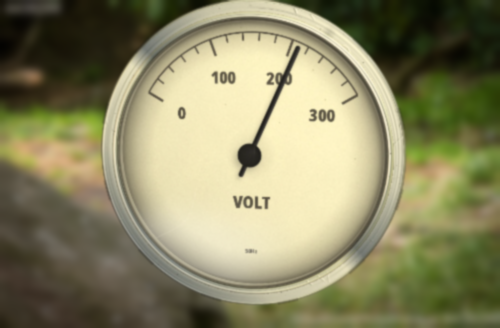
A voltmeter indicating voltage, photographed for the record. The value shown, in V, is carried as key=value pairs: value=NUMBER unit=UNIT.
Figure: value=210 unit=V
